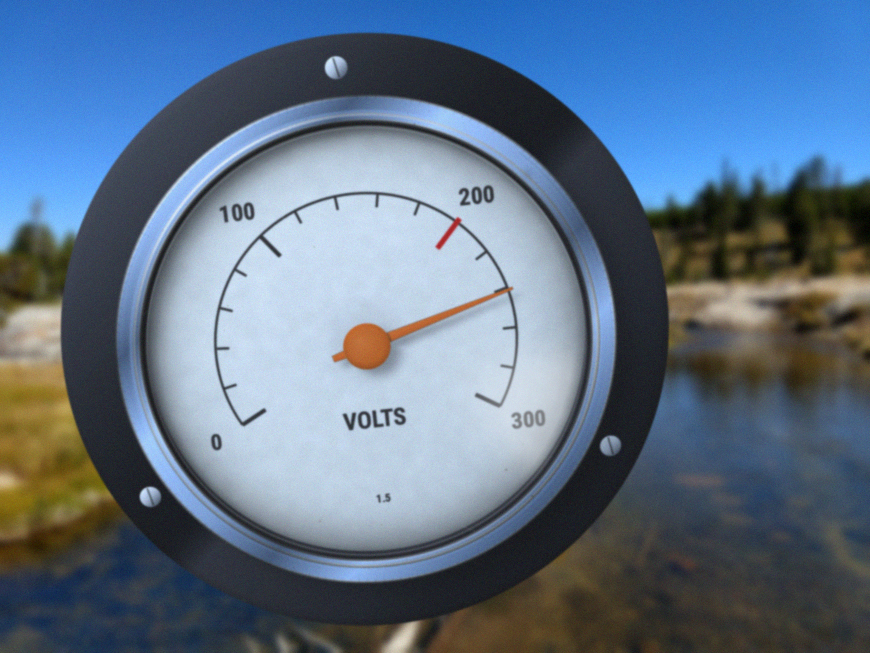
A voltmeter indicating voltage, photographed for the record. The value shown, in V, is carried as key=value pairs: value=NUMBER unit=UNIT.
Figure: value=240 unit=V
